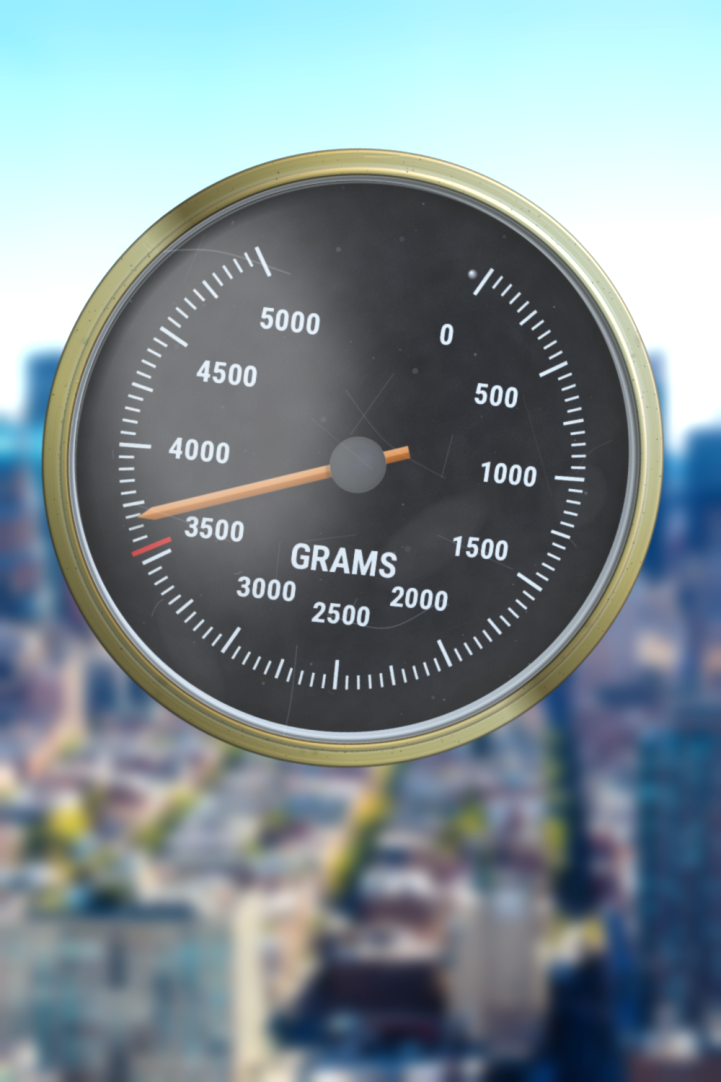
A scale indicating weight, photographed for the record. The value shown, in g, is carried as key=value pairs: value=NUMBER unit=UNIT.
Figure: value=3700 unit=g
